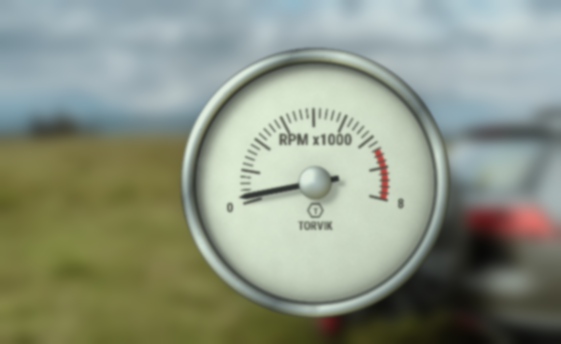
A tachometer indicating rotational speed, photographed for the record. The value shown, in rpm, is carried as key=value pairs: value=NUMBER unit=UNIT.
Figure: value=200 unit=rpm
